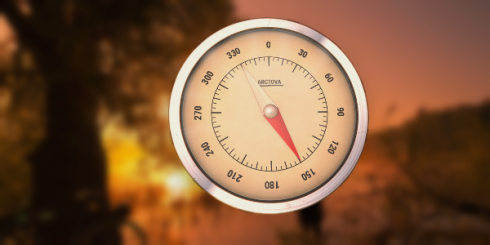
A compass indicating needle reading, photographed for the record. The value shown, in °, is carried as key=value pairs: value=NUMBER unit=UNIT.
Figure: value=150 unit=°
